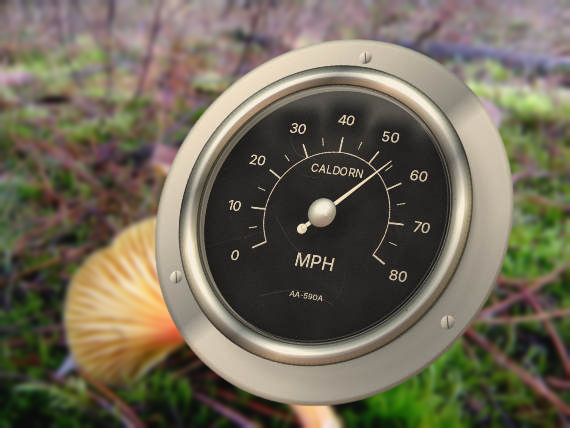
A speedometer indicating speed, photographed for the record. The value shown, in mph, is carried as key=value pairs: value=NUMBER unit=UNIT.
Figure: value=55 unit=mph
